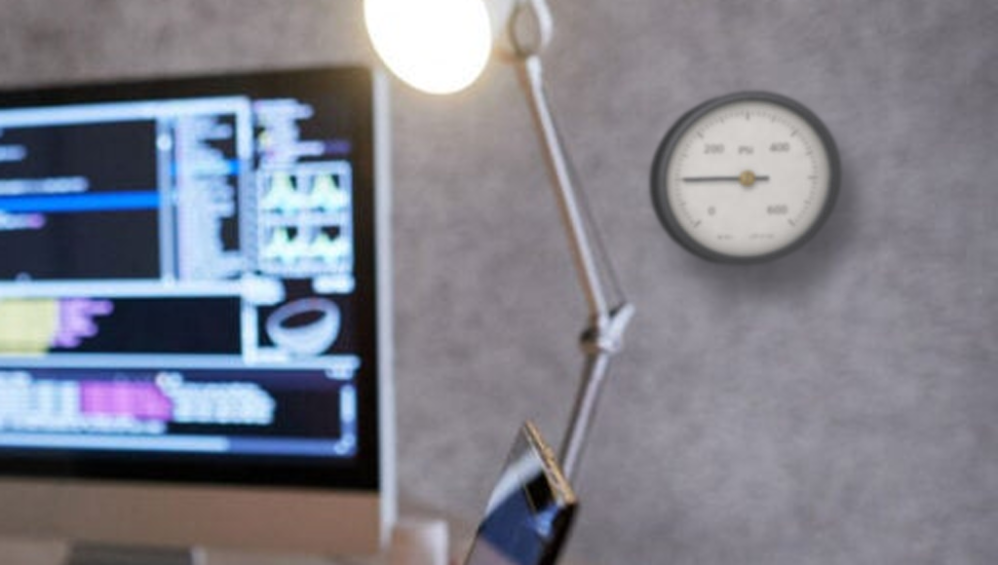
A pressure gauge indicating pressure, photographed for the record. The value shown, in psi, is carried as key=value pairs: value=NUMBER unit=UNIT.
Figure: value=100 unit=psi
